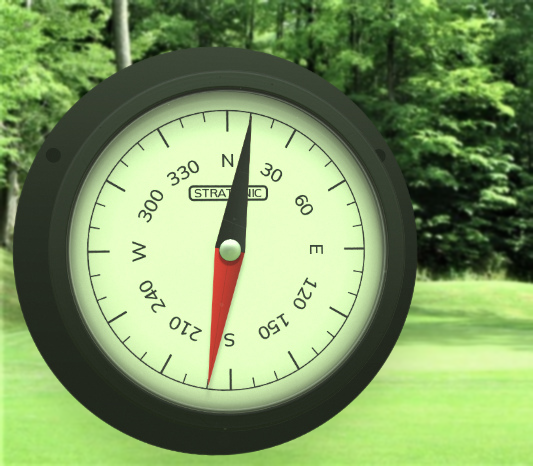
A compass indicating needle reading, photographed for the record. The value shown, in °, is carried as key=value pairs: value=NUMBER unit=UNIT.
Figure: value=190 unit=°
